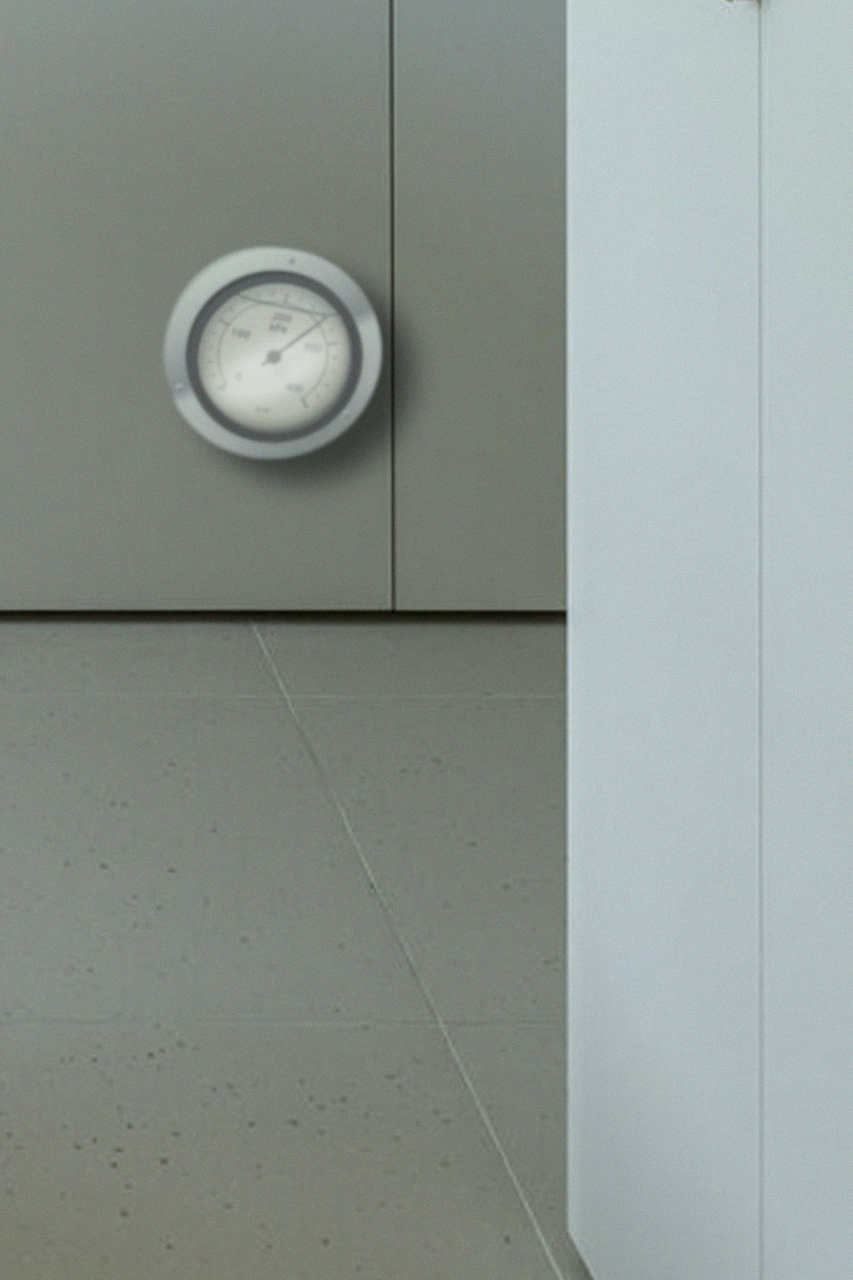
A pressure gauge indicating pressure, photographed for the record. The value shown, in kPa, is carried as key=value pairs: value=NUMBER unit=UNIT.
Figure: value=260 unit=kPa
